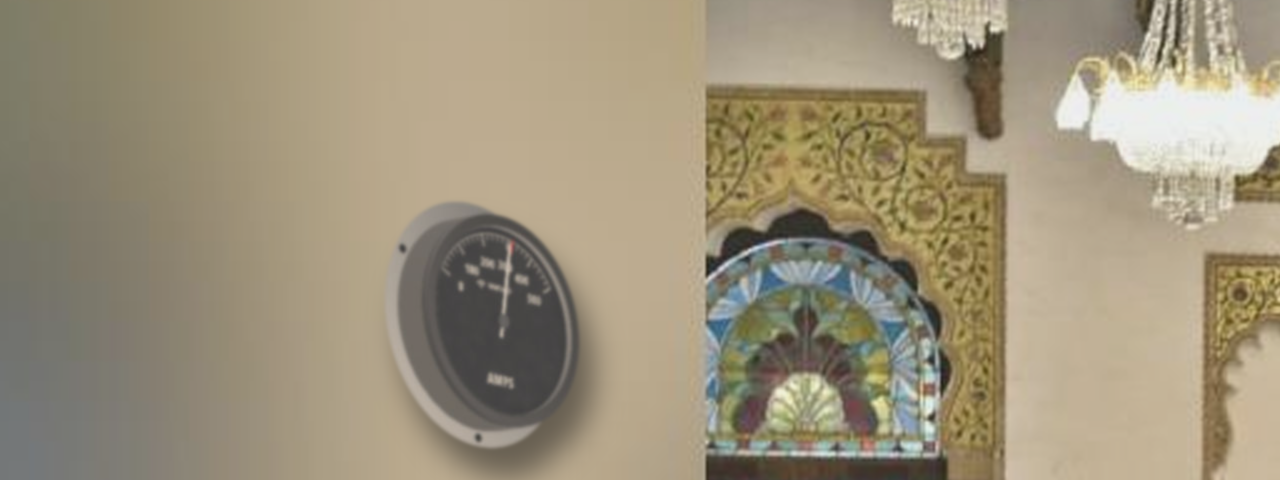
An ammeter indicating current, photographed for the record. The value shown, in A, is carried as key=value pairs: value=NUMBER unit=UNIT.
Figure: value=300 unit=A
